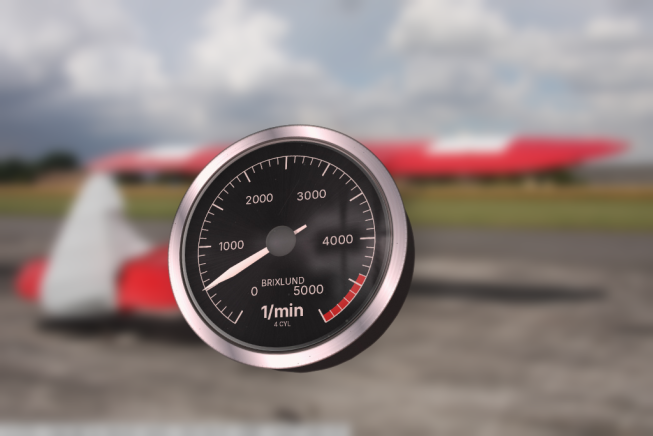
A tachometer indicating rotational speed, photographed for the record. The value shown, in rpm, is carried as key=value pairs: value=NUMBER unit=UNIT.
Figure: value=500 unit=rpm
